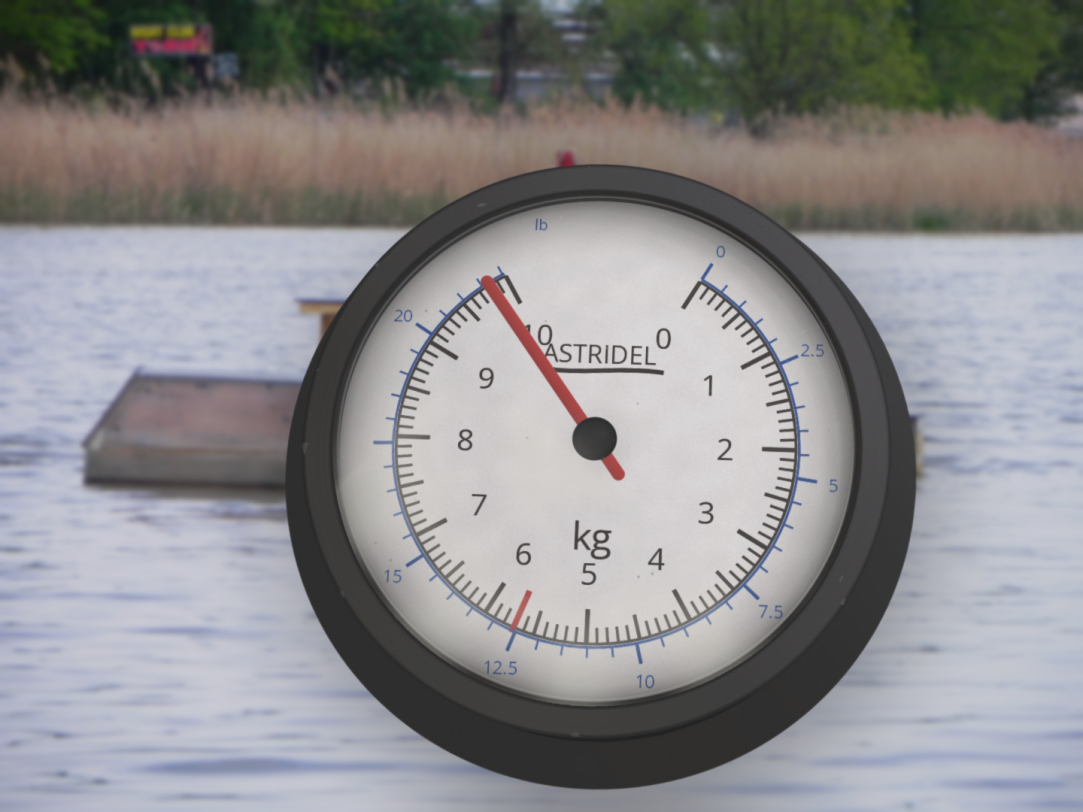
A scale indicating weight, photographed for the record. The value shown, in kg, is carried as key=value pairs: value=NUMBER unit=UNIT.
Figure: value=9.8 unit=kg
